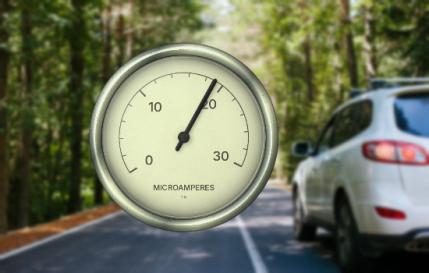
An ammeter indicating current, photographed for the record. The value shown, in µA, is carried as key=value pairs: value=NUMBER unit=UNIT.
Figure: value=19 unit=µA
